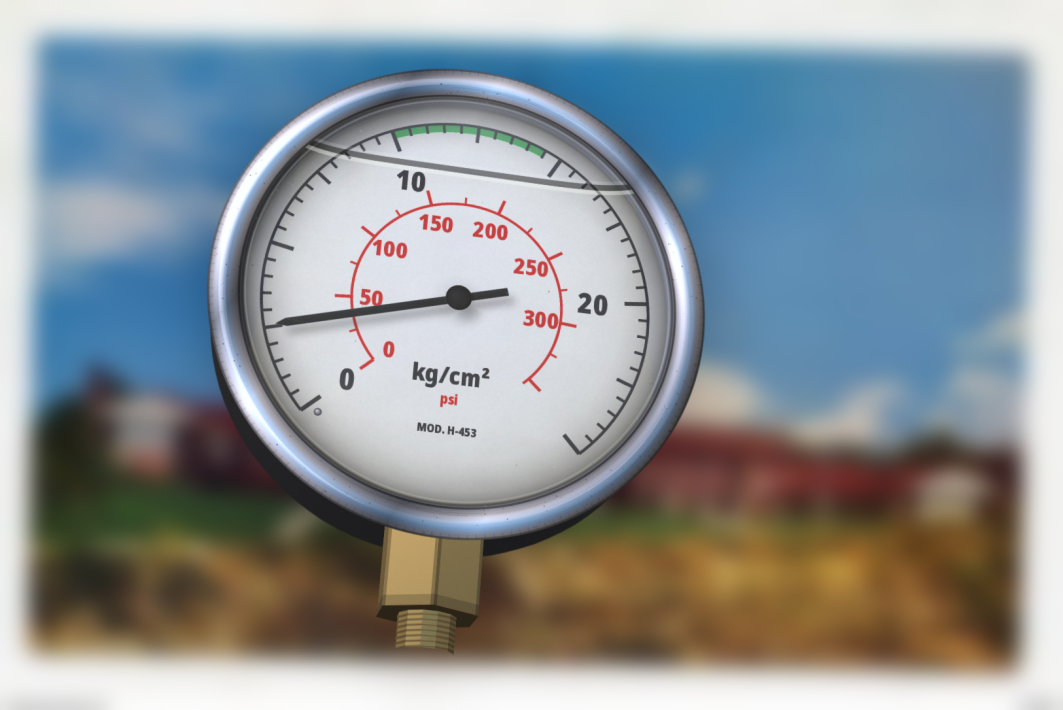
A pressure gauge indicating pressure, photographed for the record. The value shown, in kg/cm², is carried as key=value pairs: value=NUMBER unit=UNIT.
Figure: value=2.5 unit=kg/cm²
